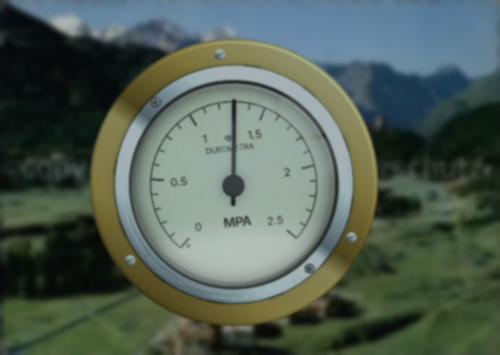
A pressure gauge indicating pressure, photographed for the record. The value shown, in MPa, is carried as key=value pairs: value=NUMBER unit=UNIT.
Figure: value=1.3 unit=MPa
